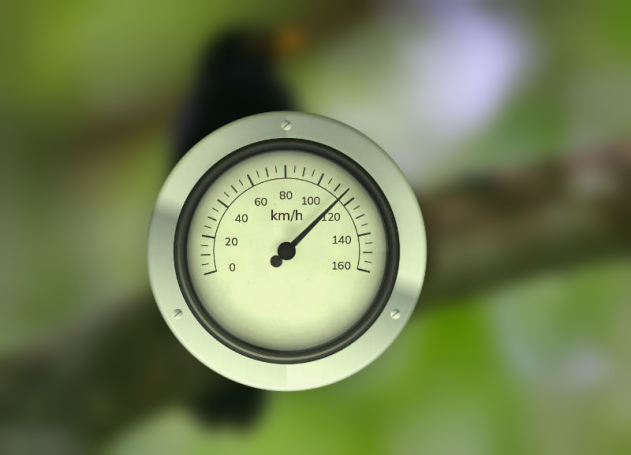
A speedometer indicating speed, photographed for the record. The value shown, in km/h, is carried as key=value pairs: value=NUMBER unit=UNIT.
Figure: value=115 unit=km/h
